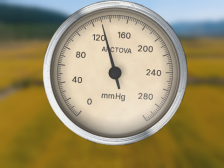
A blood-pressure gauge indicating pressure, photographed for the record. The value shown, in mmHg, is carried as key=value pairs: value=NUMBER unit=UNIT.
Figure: value=130 unit=mmHg
